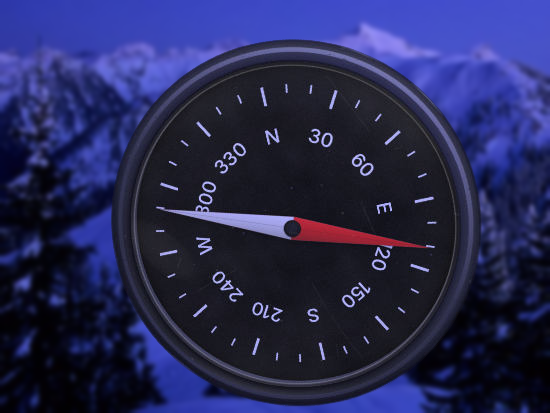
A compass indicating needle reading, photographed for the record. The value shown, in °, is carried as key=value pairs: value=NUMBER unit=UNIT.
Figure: value=110 unit=°
